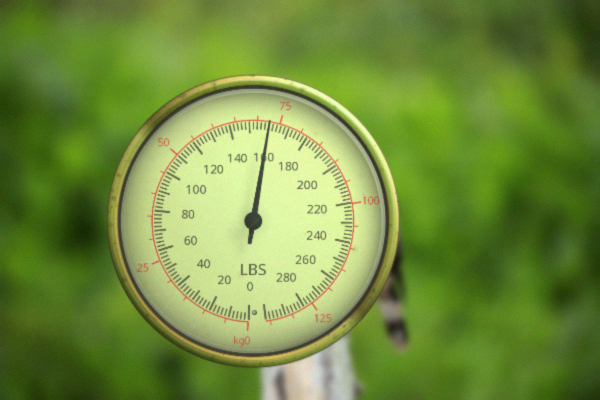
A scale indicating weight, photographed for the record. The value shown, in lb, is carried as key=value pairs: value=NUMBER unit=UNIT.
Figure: value=160 unit=lb
